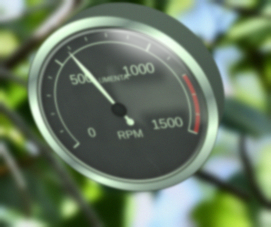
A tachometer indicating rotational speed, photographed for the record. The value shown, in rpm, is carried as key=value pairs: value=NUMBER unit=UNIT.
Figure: value=600 unit=rpm
